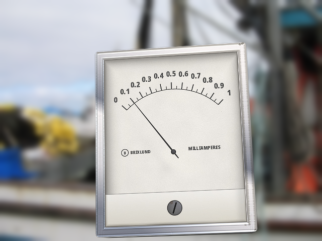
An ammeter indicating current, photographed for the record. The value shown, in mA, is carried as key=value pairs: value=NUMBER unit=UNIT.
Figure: value=0.1 unit=mA
